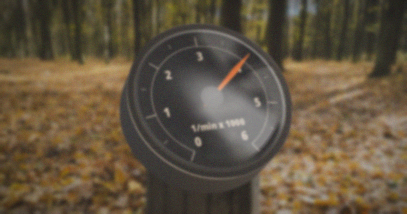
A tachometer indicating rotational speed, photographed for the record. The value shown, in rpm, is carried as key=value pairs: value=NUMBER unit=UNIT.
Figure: value=4000 unit=rpm
